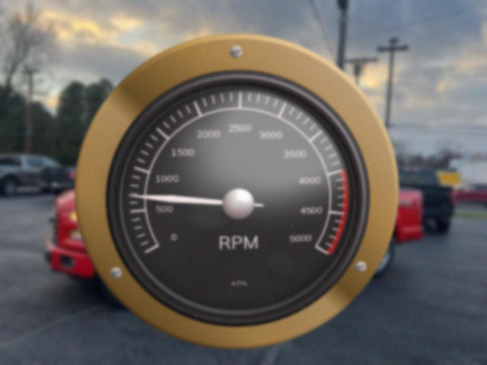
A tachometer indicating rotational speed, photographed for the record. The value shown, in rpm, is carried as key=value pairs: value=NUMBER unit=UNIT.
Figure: value=700 unit=rpm
